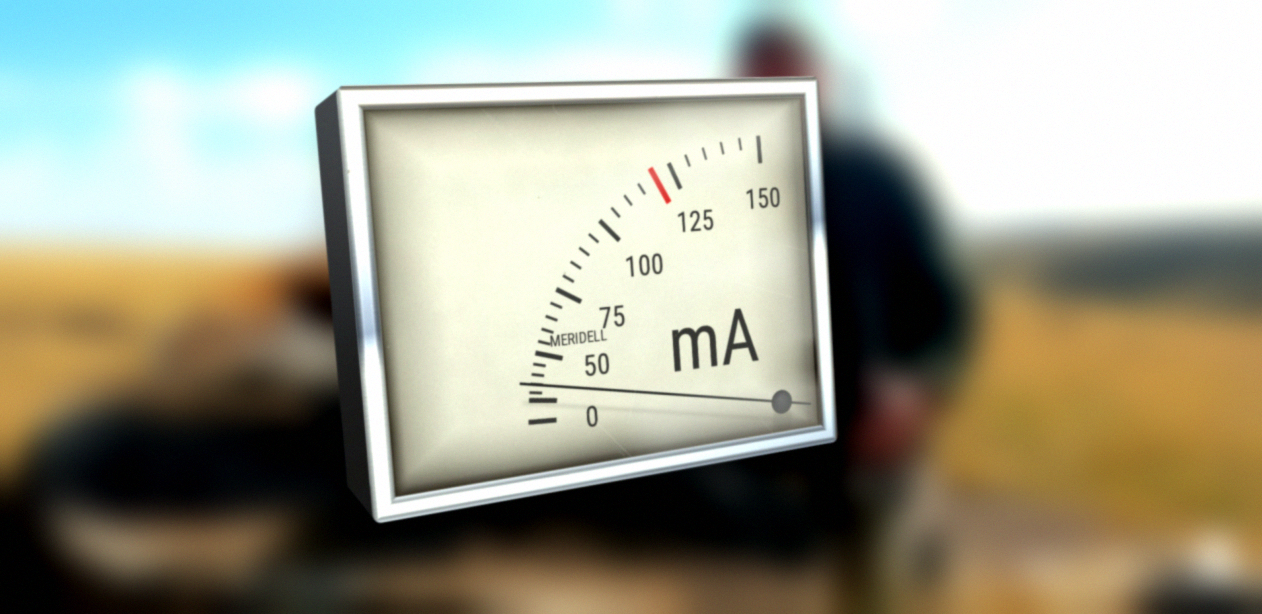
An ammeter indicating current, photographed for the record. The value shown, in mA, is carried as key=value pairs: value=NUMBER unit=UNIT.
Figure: value=35 unit=mA
